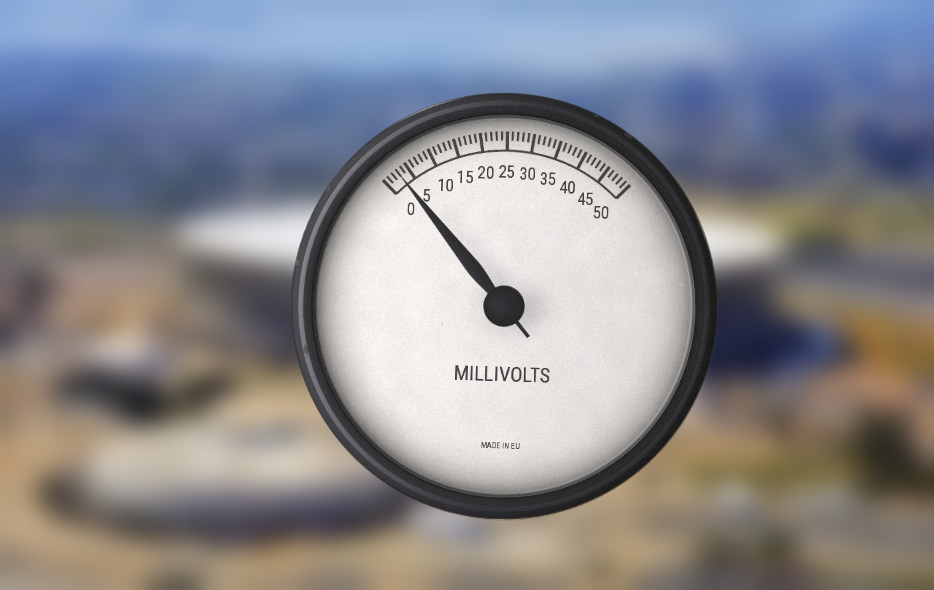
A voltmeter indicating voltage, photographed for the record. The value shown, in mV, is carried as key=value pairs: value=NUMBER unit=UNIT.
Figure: value=3 unit=mV
